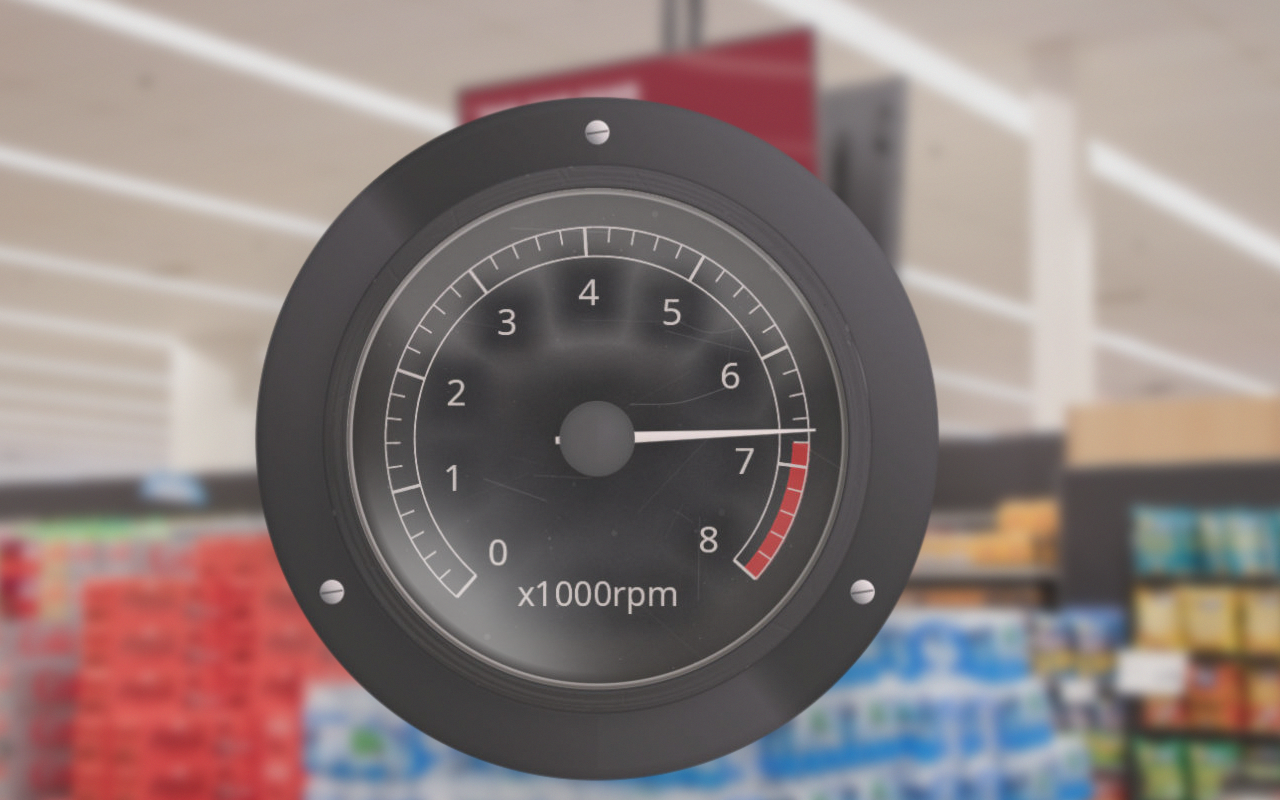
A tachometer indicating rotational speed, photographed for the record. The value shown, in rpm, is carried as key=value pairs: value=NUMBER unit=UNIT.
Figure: value=6700 unit=rpm
